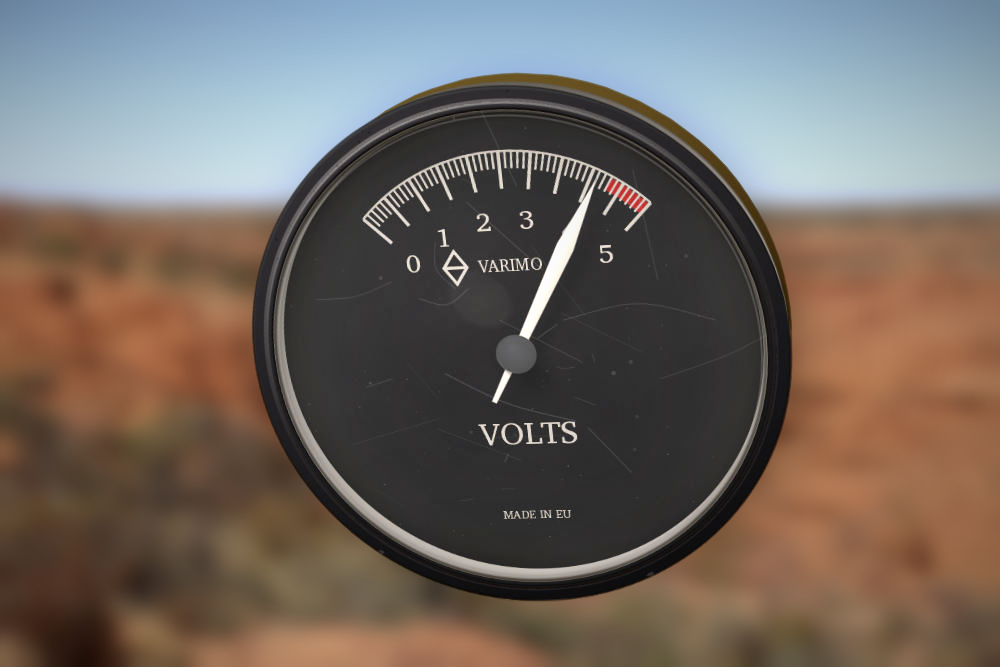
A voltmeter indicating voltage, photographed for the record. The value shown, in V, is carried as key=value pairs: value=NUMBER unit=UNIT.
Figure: value=4.1 unit=V
